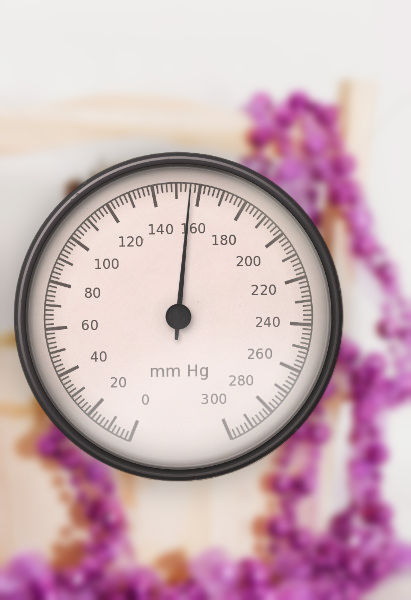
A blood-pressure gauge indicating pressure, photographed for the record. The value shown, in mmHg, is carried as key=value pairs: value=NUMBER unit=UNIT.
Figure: value=156 unit=mmHg
